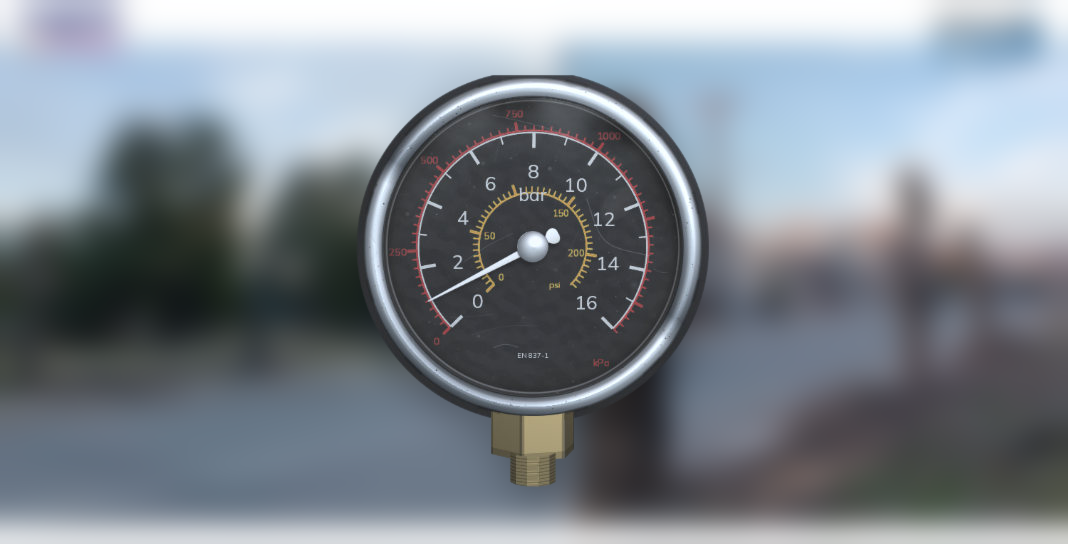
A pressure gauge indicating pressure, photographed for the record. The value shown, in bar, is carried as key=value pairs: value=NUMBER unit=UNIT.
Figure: value=1 unit=bar
